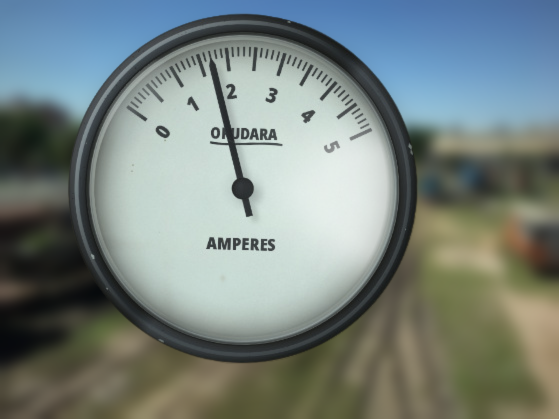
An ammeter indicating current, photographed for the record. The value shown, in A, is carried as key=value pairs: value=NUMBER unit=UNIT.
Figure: value=1.7 unit=A
